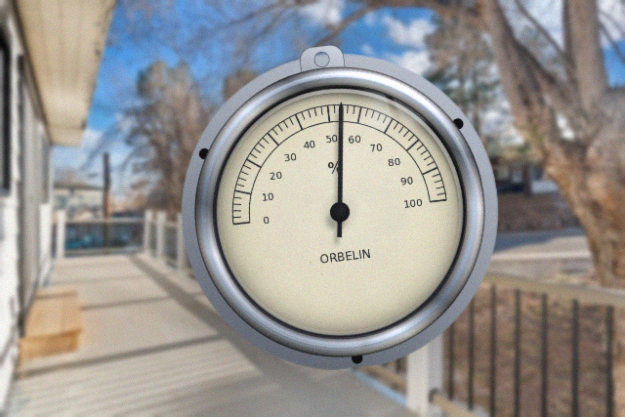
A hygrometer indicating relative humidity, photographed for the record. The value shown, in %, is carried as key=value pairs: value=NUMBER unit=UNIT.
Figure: value=54 unit=%
